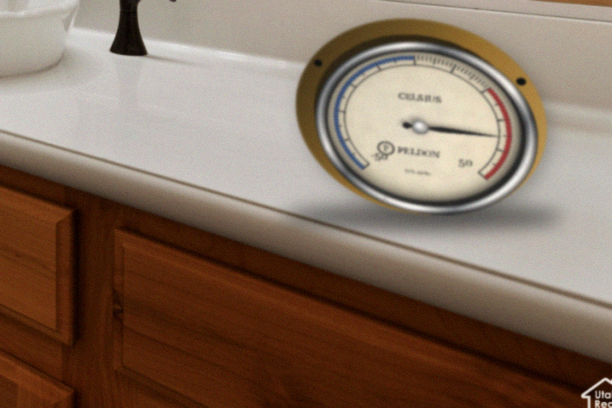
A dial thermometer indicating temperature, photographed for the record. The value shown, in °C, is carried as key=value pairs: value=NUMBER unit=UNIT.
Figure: value=35 unit=°C
